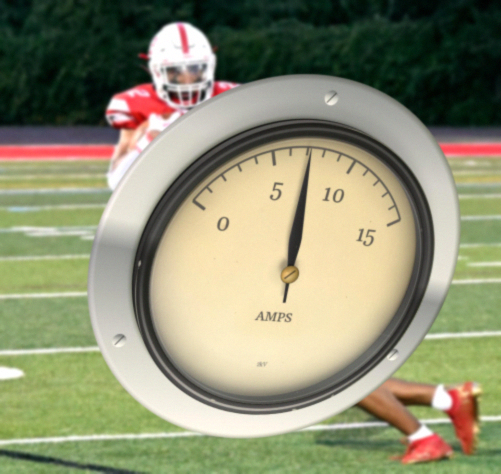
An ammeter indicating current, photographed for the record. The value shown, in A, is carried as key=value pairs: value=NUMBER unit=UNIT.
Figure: value=7 unit=A
